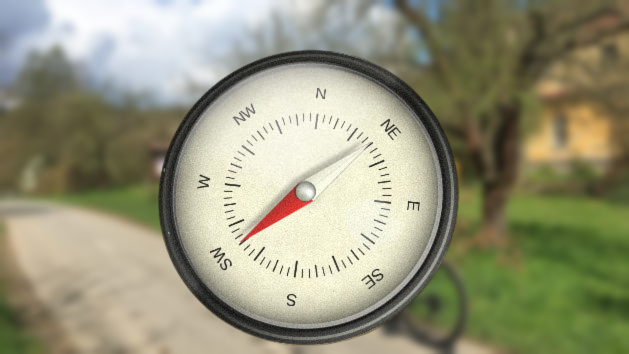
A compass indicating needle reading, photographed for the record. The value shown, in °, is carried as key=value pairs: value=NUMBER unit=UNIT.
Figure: value=225 unit=°
